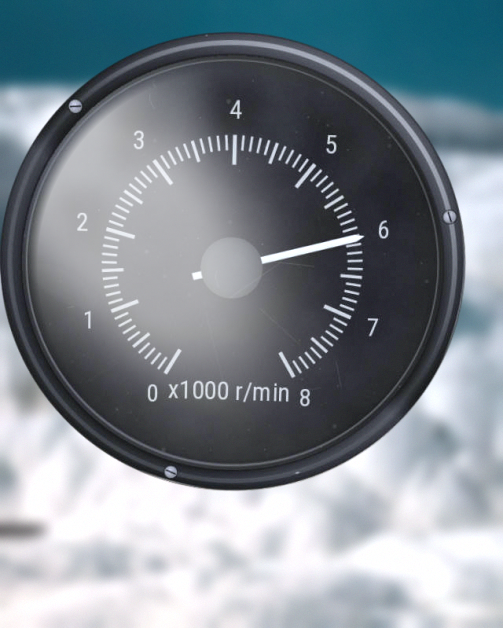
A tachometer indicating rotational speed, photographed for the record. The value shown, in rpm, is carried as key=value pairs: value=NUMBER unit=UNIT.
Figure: value=6000 unit=rpm
